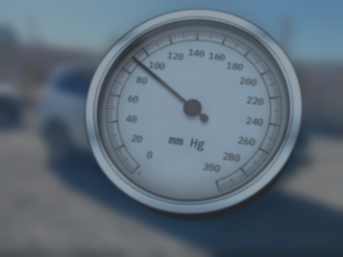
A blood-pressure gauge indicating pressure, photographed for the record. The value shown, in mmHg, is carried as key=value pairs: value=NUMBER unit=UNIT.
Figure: value=90 unit=mmHg
